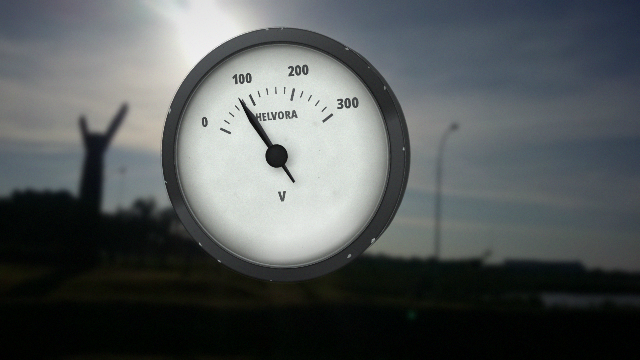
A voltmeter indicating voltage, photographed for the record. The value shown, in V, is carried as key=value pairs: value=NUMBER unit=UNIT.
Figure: value=80 unit=V
